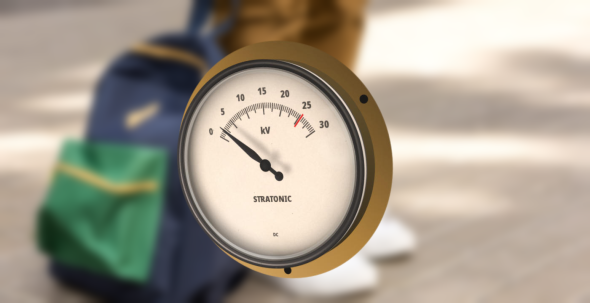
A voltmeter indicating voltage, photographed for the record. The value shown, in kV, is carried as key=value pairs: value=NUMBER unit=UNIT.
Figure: value=2.5 unit=kV
